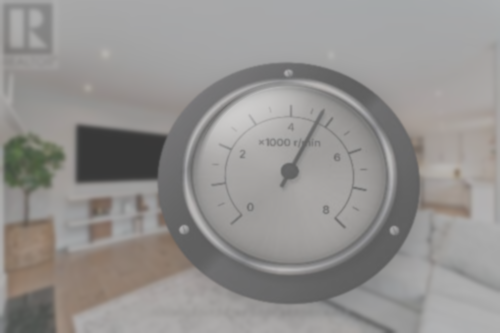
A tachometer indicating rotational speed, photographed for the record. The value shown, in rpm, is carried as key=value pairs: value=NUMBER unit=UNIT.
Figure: value=4750 unit=rpm
